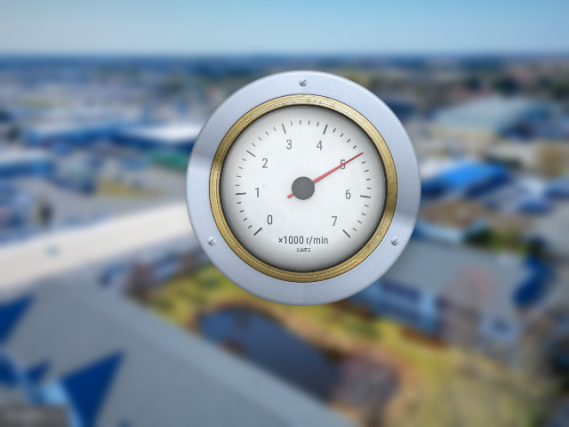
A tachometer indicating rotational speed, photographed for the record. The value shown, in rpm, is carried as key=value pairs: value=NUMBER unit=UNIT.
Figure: value=5000 unit=rpm
